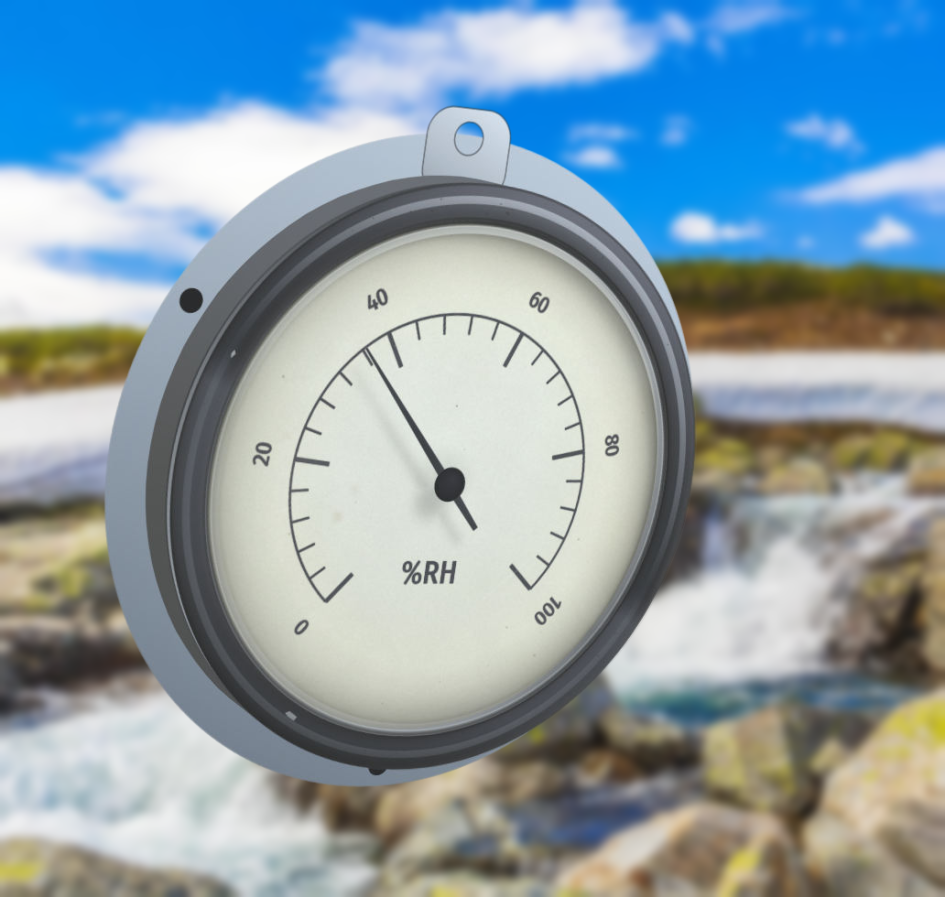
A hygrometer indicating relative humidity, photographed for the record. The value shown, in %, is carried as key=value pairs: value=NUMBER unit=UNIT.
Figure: value=36 unit=%
